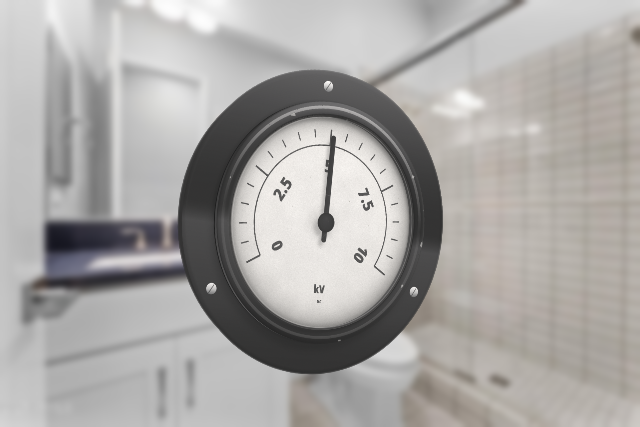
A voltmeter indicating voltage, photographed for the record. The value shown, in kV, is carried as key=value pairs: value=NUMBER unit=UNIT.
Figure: value=5 unit=kV
